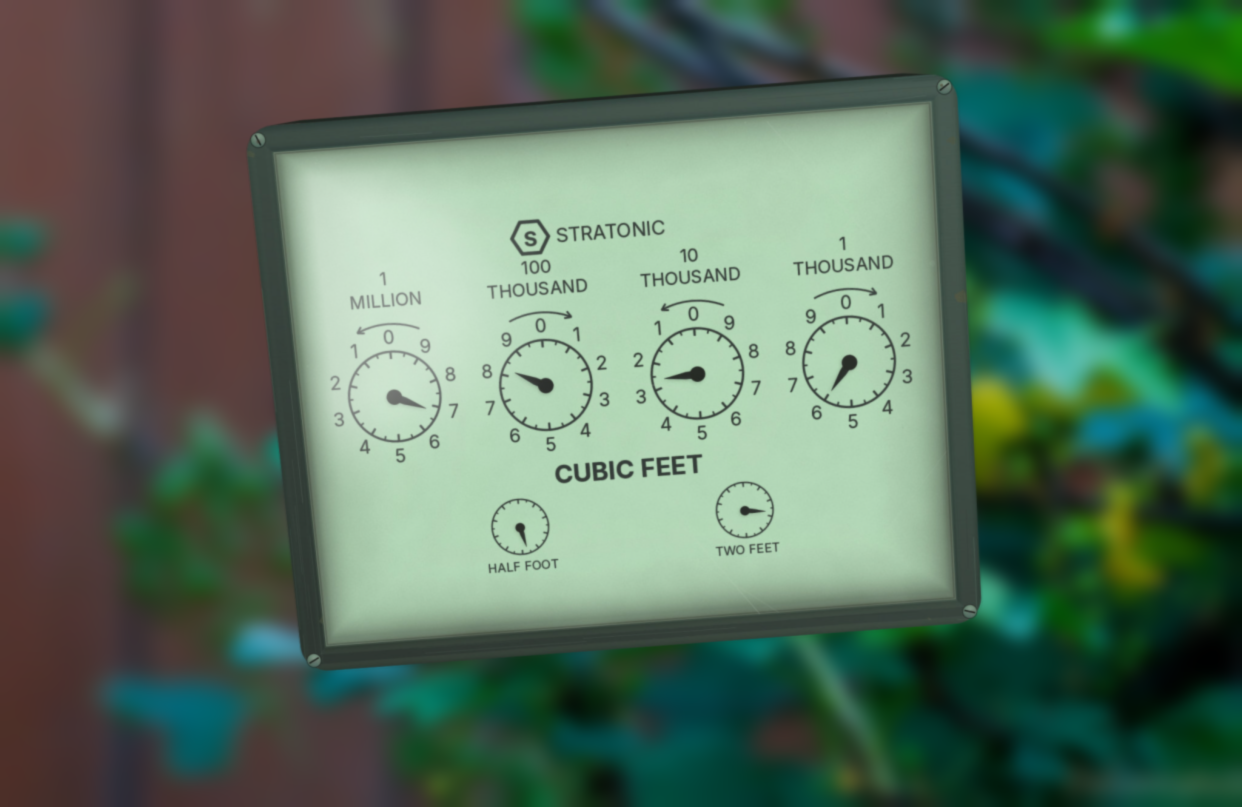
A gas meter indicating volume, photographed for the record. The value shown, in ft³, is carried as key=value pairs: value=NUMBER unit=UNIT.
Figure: value=682600 unit=ft³
